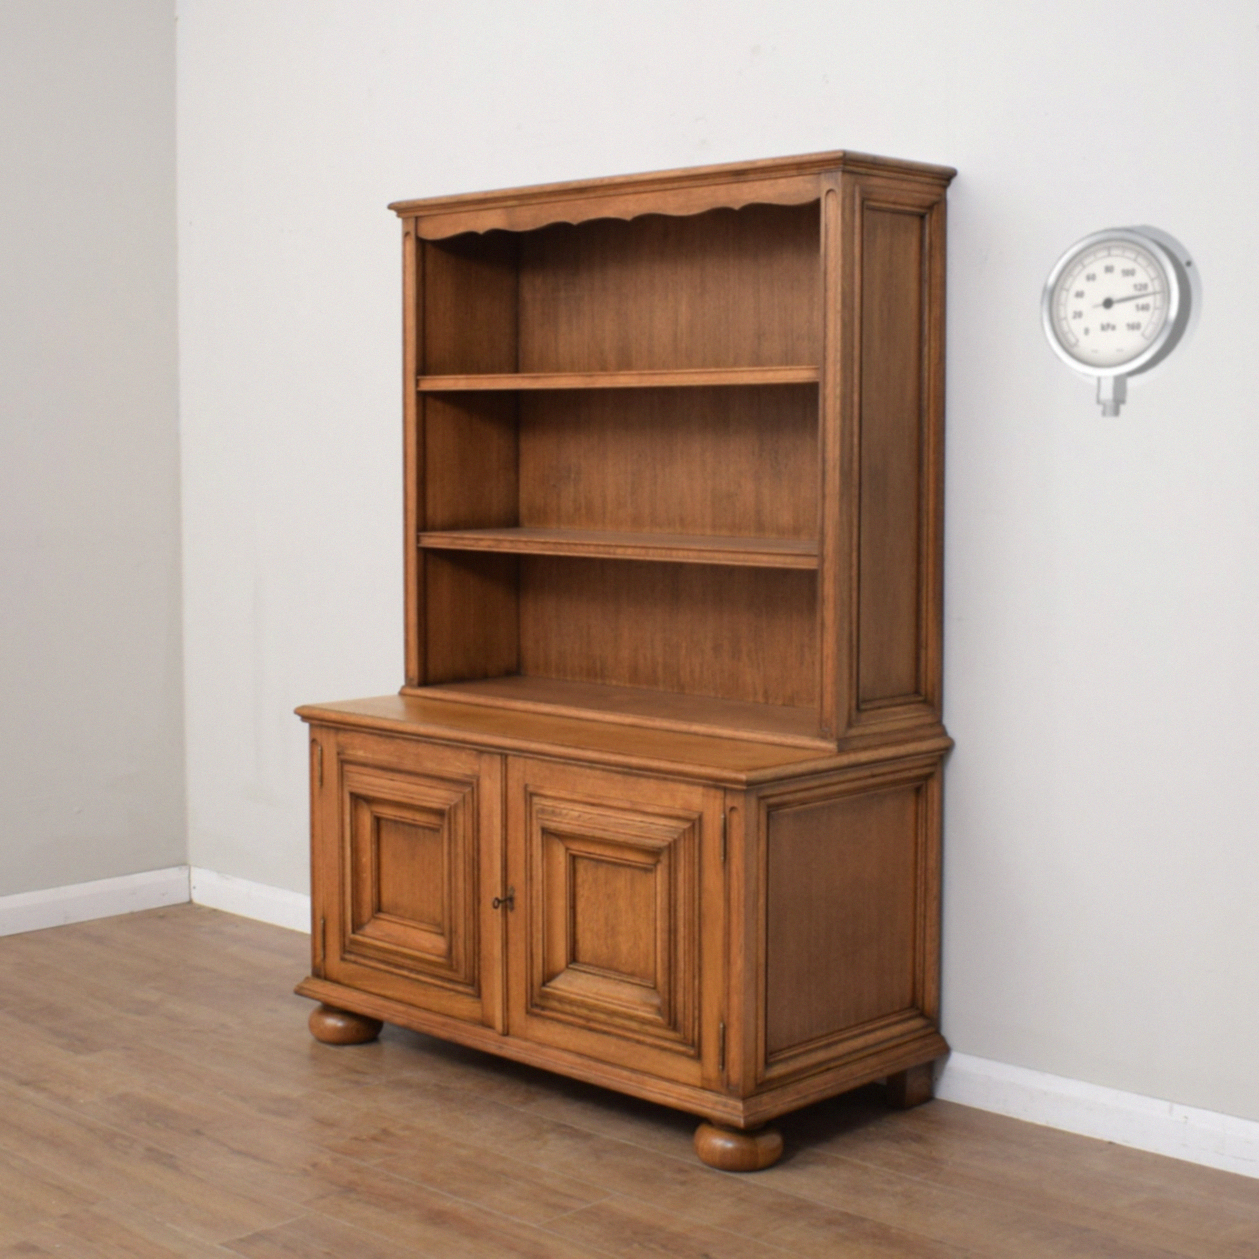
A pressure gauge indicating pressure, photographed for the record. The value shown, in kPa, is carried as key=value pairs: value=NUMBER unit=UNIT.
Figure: value=130 unit=kPa
